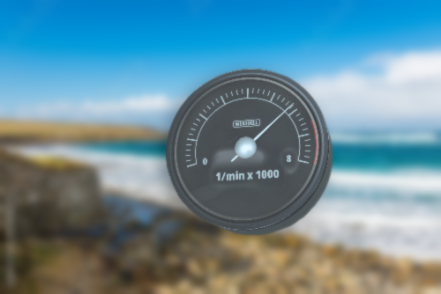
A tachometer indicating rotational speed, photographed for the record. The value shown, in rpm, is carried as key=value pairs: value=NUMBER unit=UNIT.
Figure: value=5800 unit=rpm
